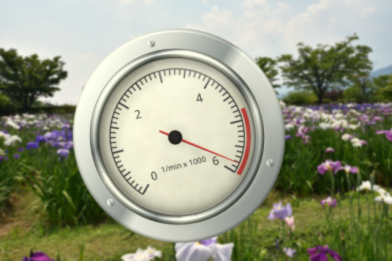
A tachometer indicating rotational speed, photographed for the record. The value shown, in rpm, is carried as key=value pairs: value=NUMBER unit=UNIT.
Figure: value=5800 unit=rpm
